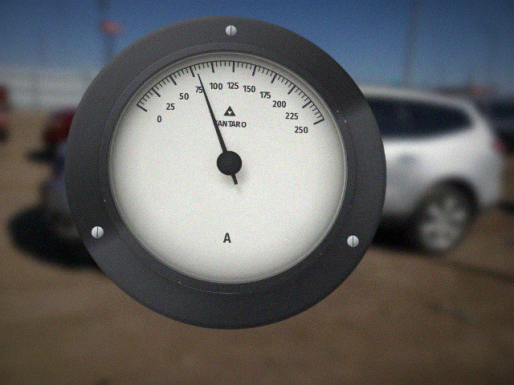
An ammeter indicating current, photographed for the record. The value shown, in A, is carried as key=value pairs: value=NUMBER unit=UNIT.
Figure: value=80 unit=A
